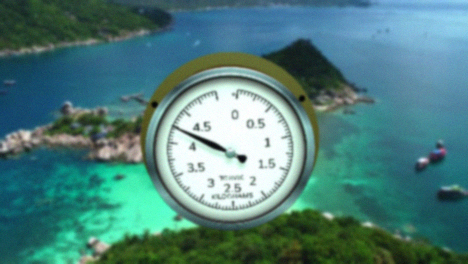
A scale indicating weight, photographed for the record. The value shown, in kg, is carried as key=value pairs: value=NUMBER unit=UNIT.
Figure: value=4.25 unit=kg
